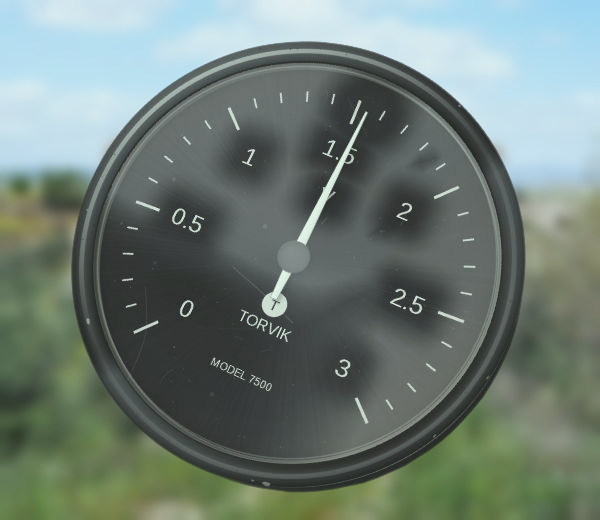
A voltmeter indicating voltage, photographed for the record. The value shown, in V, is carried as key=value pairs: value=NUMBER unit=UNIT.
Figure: value=1.55 unit=V
